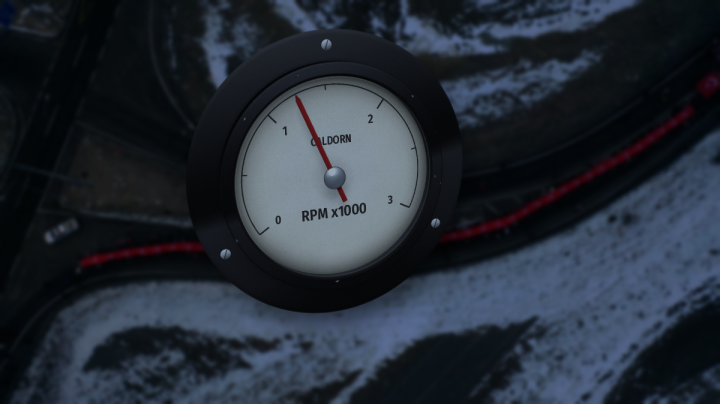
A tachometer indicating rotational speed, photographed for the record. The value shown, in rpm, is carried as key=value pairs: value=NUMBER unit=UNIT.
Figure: value=1250 unit=rpm
